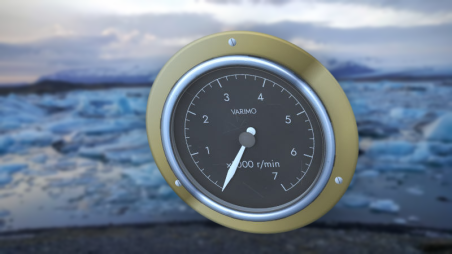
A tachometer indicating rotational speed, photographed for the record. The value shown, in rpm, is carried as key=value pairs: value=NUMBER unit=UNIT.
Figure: value=0 unit=rpm
